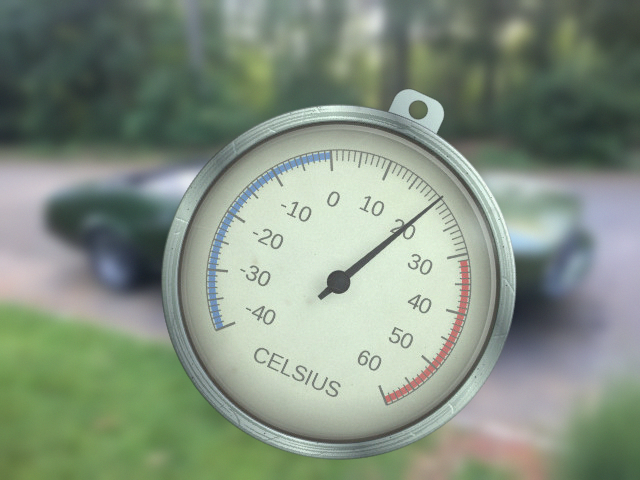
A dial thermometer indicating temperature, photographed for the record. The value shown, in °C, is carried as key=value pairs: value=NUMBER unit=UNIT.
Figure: value=20 unit=°C
